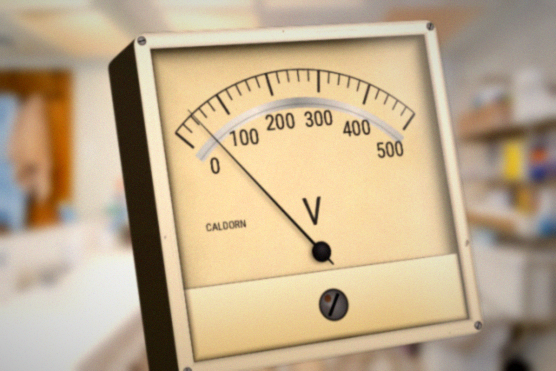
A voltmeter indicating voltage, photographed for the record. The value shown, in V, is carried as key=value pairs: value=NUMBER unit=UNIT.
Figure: value=40 unit=V
